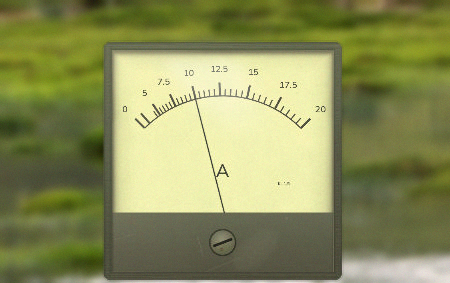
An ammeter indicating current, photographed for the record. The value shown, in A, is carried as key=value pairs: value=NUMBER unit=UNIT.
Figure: value=10 unit=A
